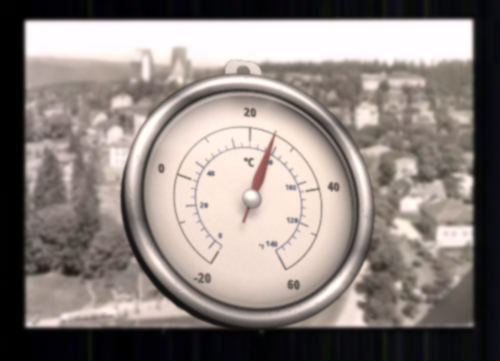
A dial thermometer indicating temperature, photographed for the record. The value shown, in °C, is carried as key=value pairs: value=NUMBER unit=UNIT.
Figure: value=25 unit=°C
